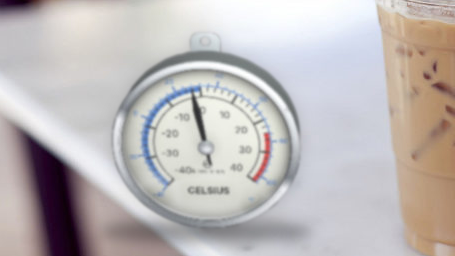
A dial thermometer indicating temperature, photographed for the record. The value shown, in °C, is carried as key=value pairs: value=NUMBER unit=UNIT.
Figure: value=-2 unit=°C
